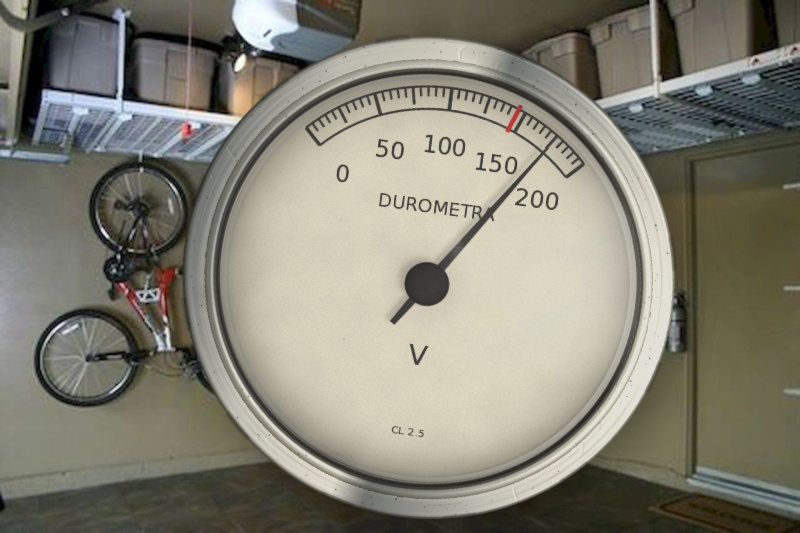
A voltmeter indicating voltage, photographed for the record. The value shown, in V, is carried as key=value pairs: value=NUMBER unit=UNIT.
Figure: value=175 unit=V
